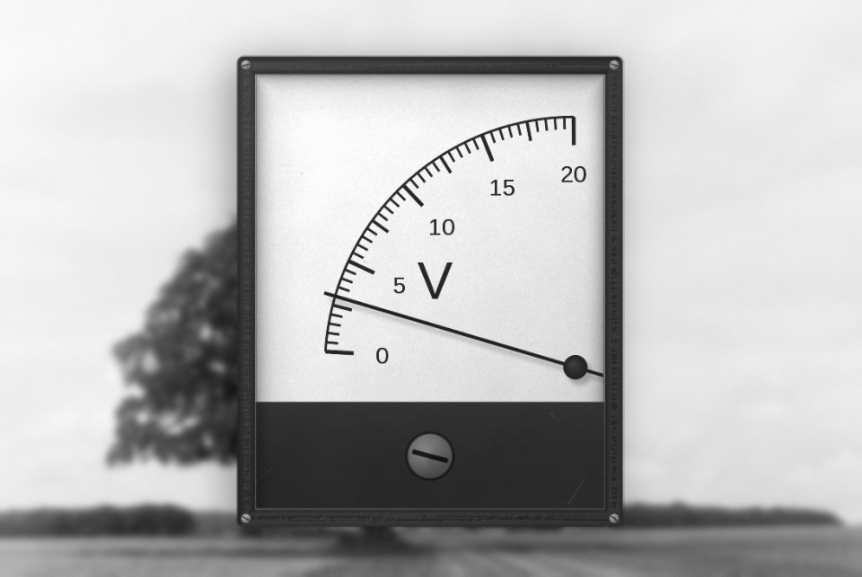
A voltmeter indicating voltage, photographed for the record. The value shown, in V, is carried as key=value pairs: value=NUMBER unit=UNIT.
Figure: value=3 unit=V
